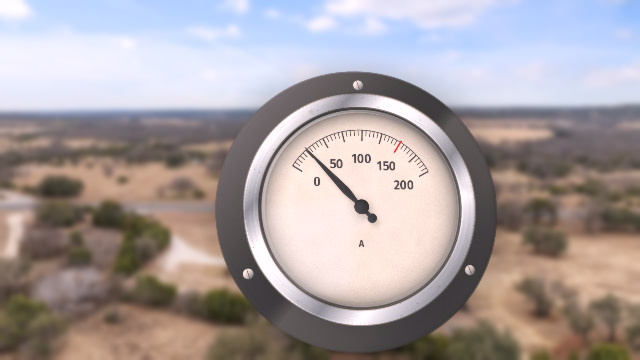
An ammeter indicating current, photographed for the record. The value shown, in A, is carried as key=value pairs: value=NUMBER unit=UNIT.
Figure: value=25 unit=A
